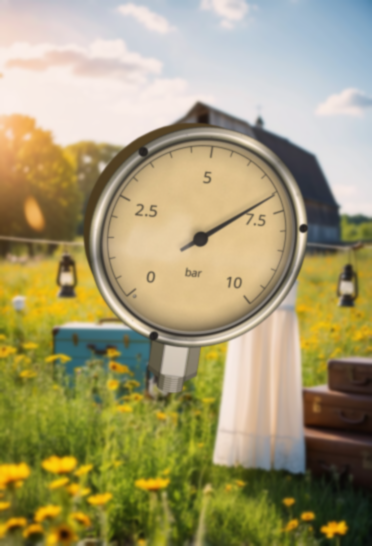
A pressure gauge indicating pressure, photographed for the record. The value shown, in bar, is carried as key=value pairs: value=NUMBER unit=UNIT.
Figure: value=7 unit=bar
